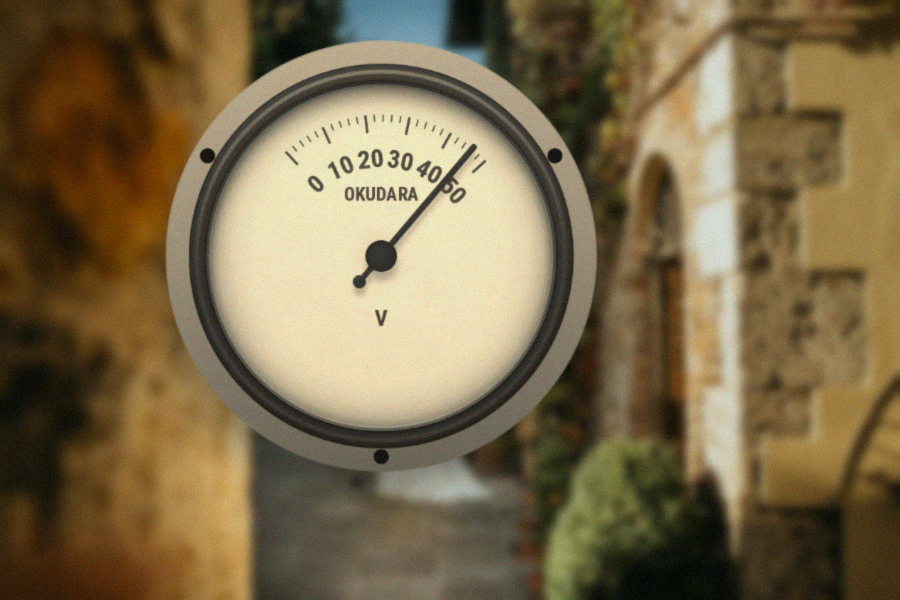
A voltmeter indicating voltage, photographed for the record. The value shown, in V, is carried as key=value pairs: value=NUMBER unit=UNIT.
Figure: value=46 unit=V
